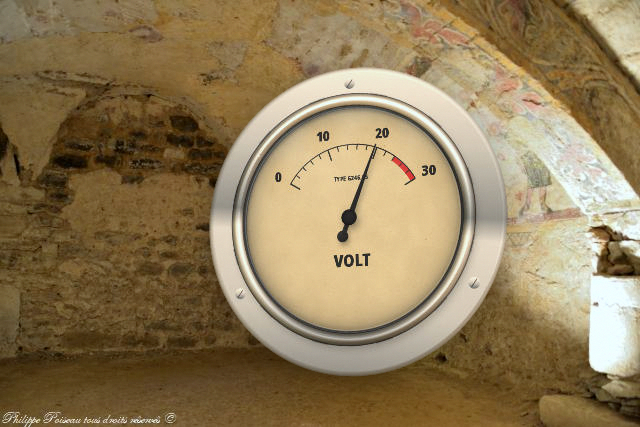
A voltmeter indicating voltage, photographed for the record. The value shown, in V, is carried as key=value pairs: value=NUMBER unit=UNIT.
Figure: value=20 unit=V
